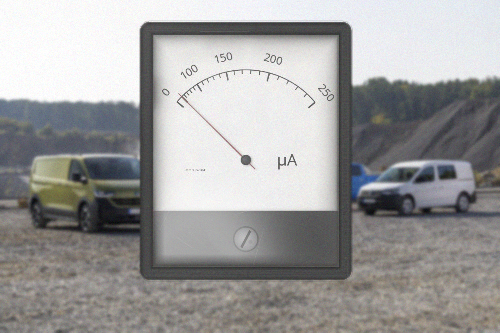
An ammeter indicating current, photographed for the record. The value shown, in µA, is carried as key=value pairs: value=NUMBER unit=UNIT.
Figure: value=50 unit=µA
